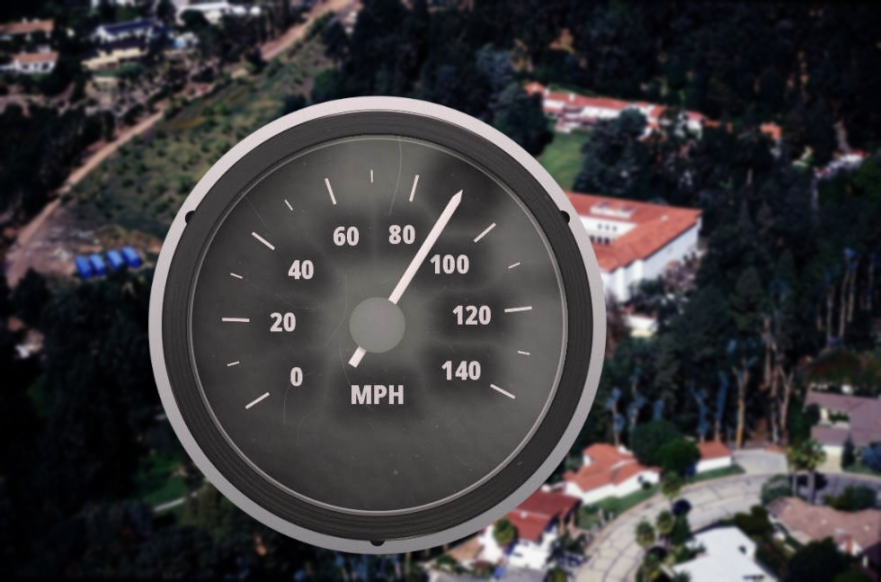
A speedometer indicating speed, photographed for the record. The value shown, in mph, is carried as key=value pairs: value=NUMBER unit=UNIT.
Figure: value=90 unit=mph
